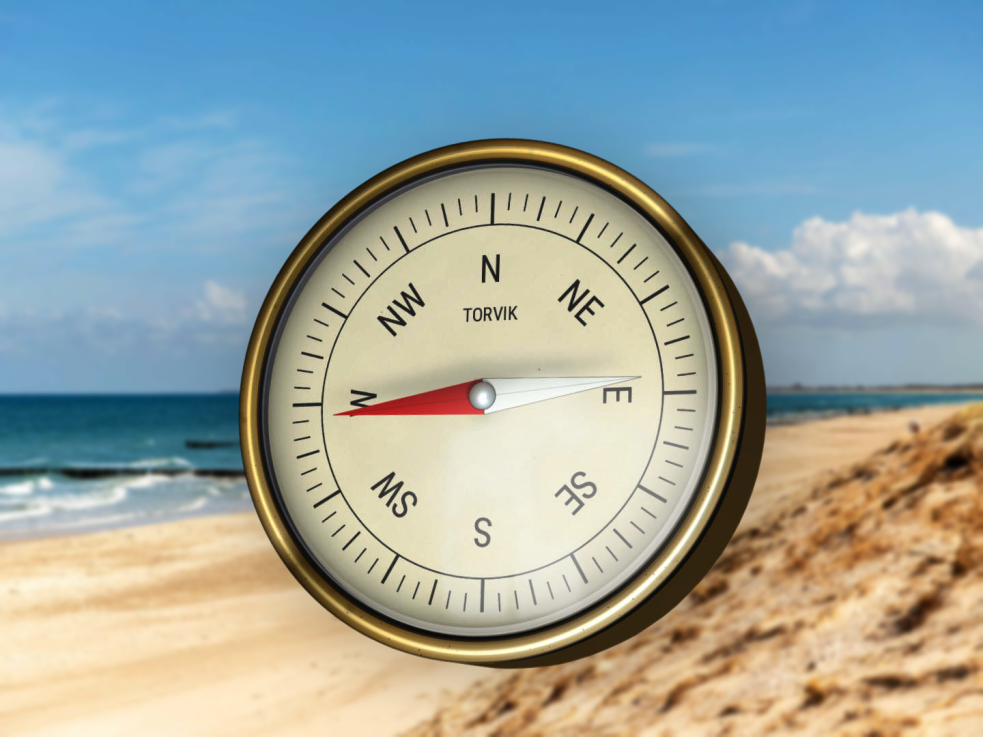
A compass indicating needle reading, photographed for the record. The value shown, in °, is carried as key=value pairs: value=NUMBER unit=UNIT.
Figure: value=265 unit=°
